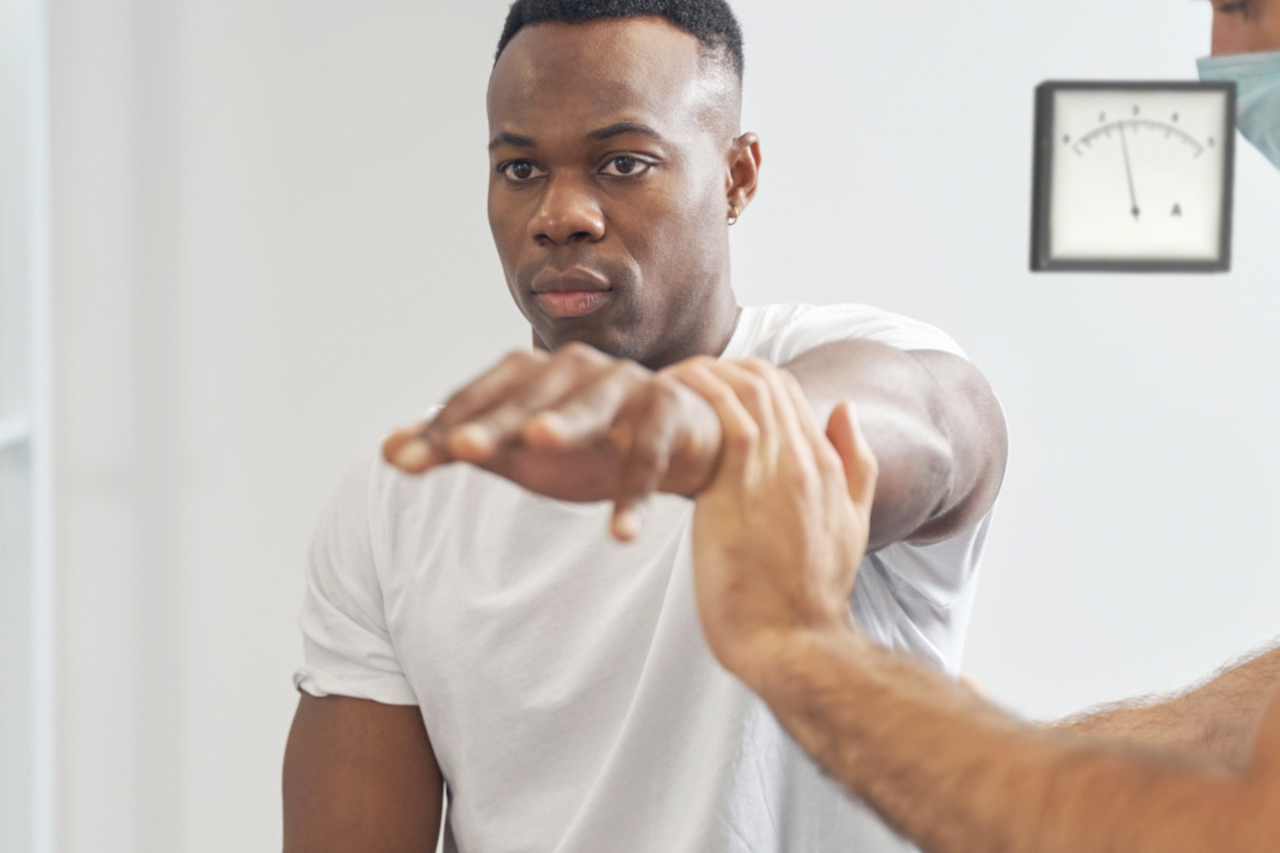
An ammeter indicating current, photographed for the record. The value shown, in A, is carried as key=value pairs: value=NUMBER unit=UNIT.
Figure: value=2.5 unit=A
